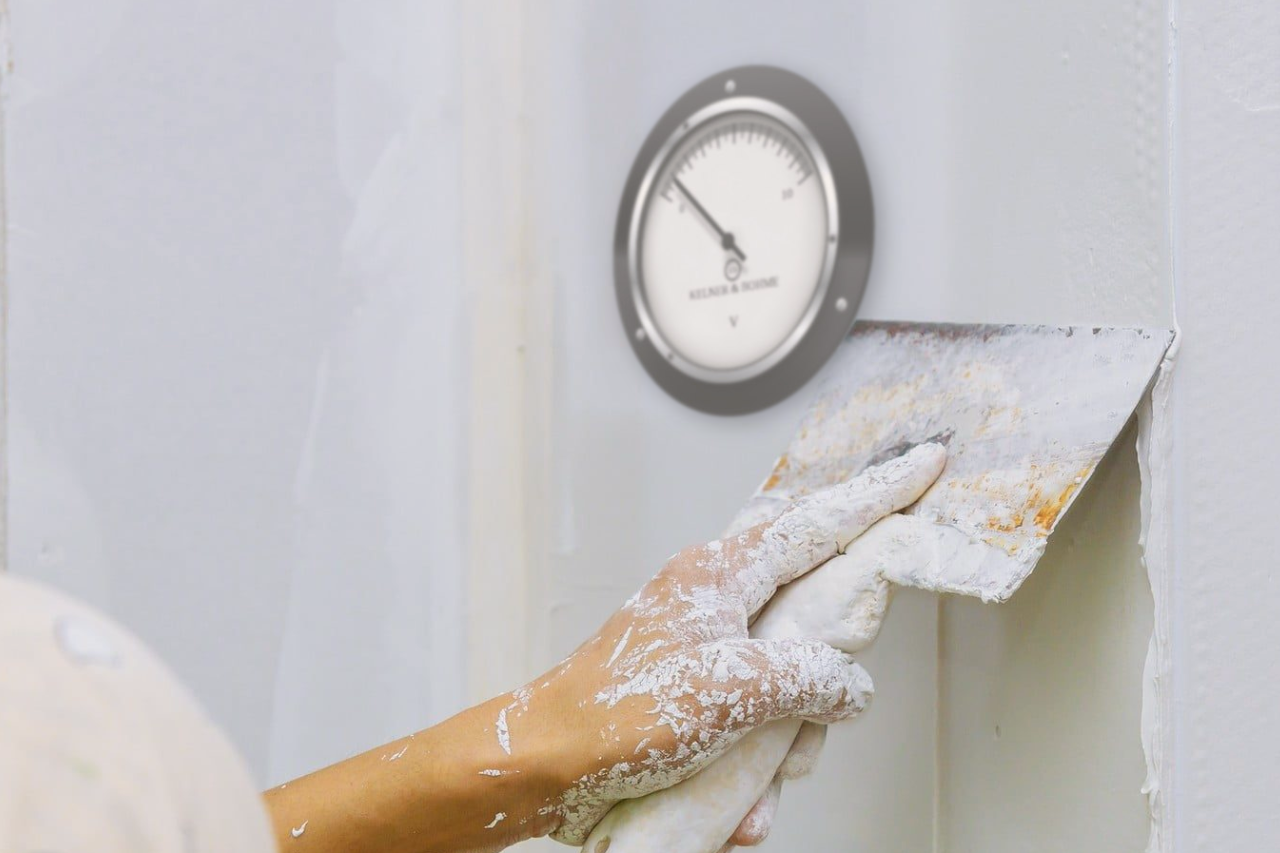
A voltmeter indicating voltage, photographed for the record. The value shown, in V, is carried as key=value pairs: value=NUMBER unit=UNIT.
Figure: value=1 unit=V
